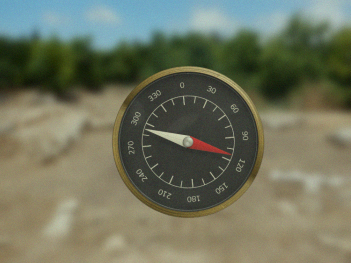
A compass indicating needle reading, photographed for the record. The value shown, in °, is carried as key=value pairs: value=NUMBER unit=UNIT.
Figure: value=112.5 unit=°
